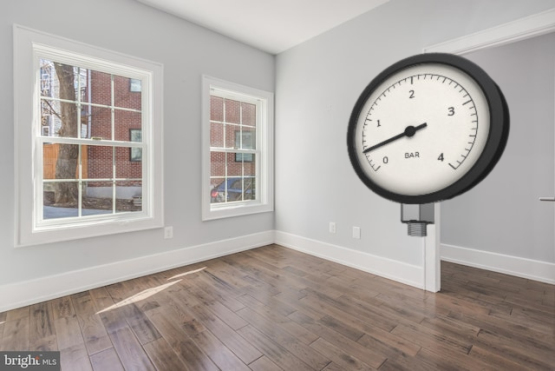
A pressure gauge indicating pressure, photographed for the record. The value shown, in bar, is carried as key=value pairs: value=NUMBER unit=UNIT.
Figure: value=0.4 unit=bar
